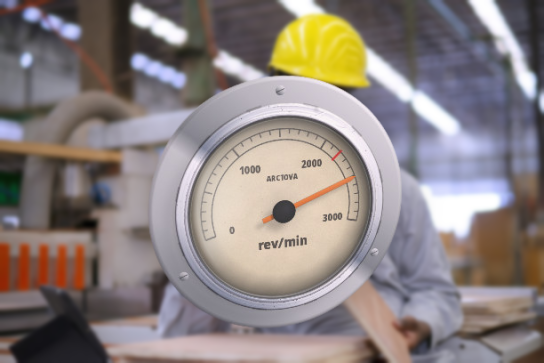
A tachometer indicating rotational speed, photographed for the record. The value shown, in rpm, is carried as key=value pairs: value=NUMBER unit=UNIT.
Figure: value=2500 unit=rpm
